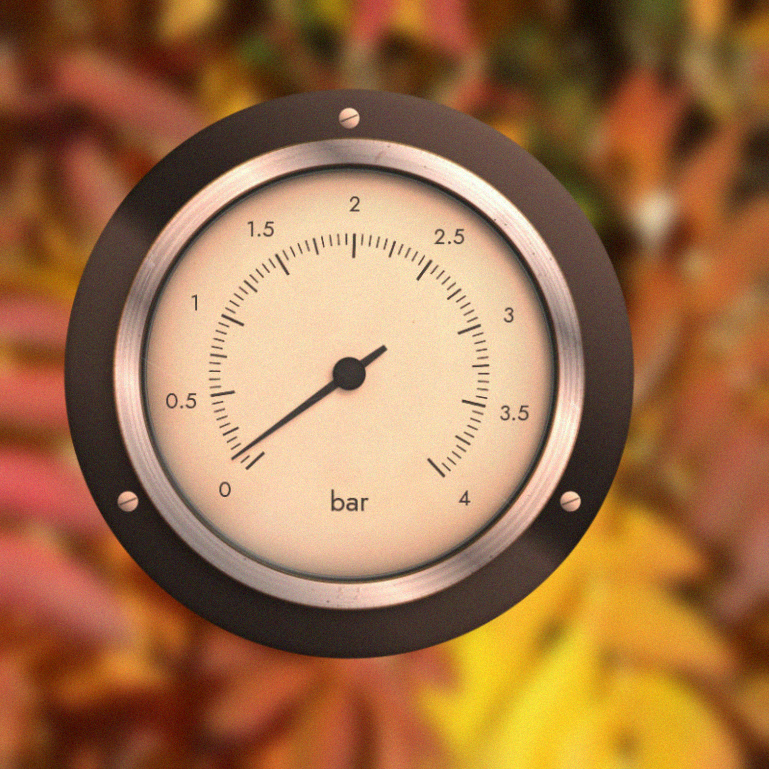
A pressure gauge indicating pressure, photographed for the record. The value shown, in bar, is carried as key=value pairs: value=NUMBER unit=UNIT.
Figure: value=0.1 unit=bar
